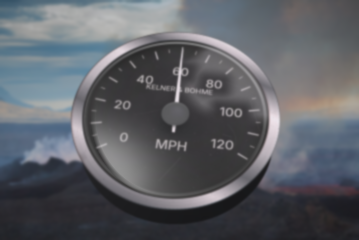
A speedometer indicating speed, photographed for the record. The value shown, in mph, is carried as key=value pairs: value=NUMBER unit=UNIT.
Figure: value=60 unit=mph
